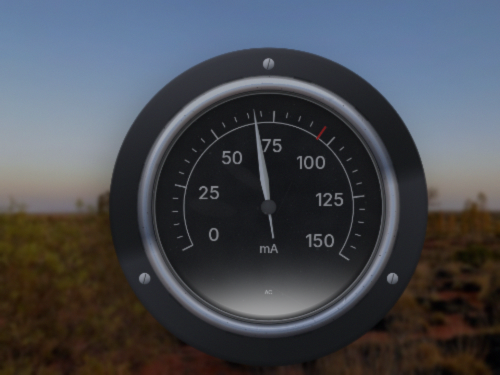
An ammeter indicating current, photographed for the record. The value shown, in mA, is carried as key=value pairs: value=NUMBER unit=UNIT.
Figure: value=67.5 unit=mA
